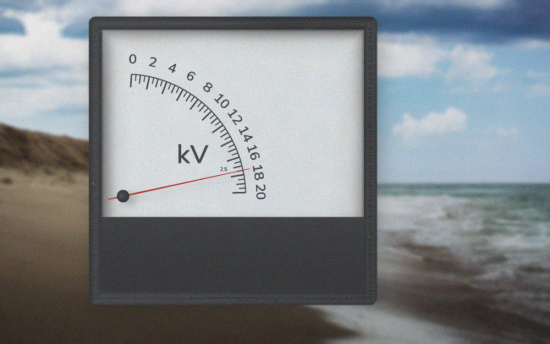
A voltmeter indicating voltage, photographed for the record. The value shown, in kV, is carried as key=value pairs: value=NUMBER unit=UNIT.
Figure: value=17.5 unit=kV
